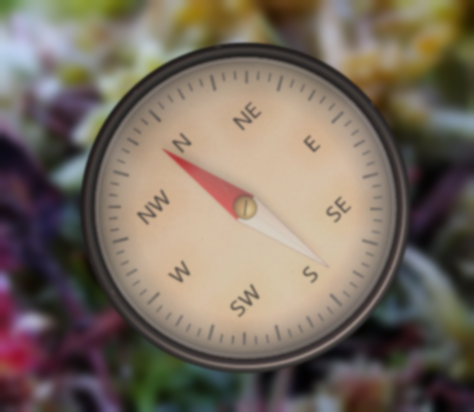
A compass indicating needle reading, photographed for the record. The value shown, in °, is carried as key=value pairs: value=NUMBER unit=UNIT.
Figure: value=350 unit=°
